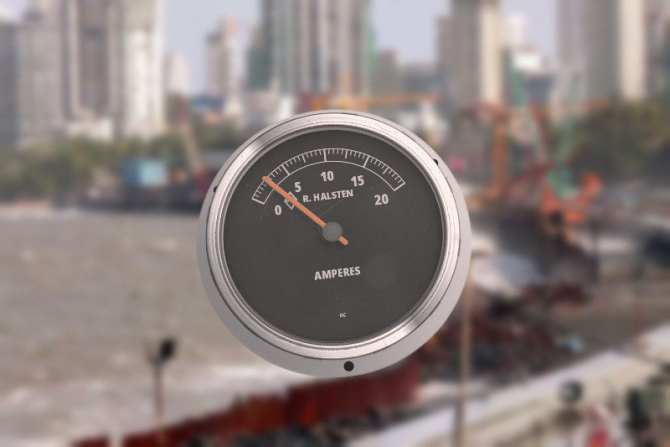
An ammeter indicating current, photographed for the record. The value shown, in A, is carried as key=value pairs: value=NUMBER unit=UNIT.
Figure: value=2.5 unit=A
